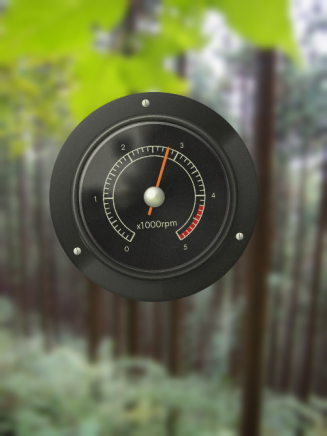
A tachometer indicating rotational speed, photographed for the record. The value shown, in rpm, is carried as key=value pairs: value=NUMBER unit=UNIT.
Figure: value=2800 unit=rpm
